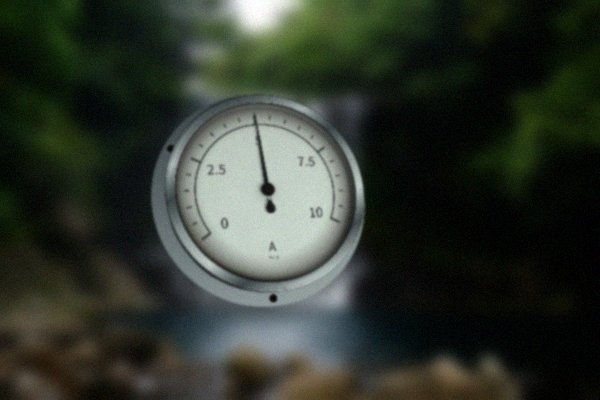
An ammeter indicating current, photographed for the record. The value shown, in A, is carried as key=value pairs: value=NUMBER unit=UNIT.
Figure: value=5 unit=A
